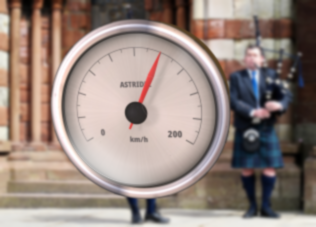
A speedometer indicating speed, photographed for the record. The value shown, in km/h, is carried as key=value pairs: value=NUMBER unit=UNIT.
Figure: value=120 unit=km/h
